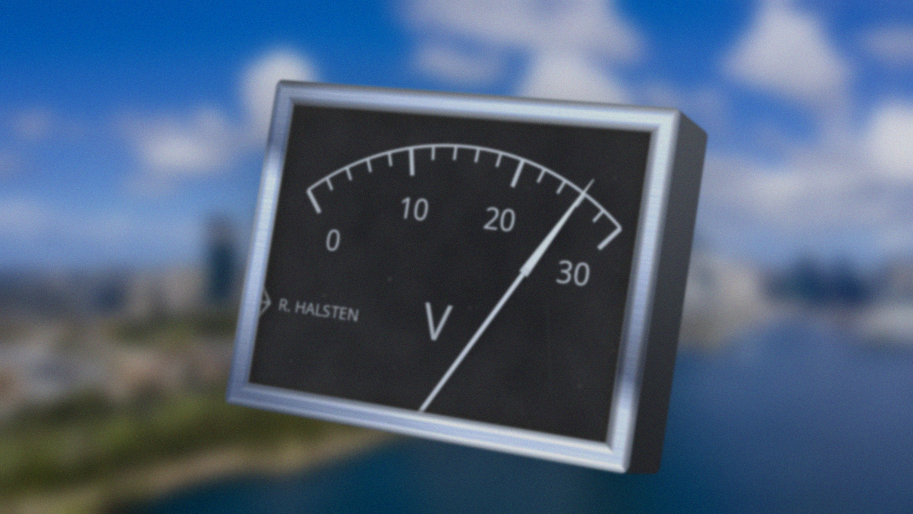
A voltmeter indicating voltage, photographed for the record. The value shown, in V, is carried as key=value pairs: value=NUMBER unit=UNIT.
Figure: value=26 unit=V
